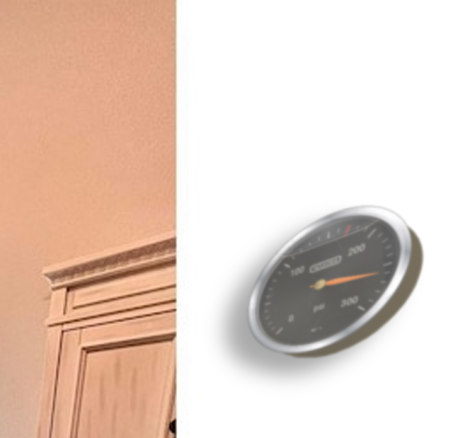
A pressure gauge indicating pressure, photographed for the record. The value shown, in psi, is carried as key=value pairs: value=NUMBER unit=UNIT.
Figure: value=260 unit=psi
